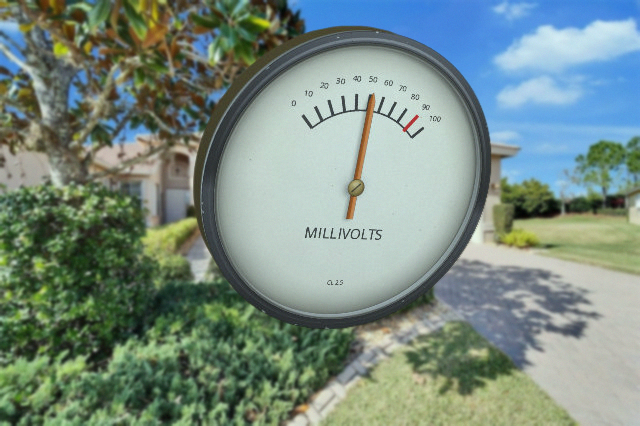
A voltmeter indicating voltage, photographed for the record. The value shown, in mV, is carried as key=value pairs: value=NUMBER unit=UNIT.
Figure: value=50 unit=mV
